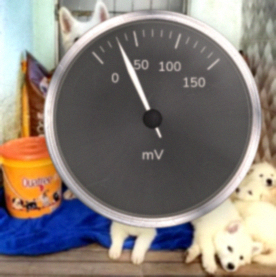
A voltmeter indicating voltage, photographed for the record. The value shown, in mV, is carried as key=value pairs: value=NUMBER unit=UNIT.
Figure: value=30 unit=mV
